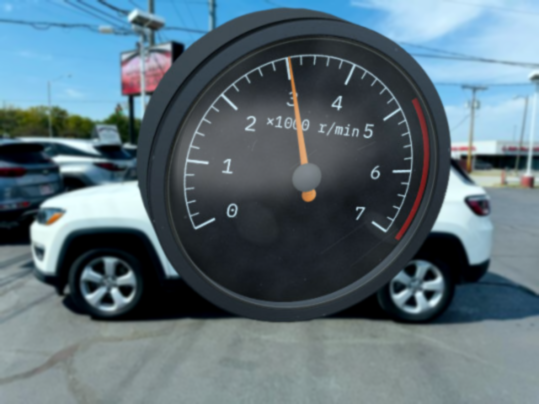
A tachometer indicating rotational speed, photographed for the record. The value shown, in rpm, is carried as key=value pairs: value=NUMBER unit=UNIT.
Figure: value=3000 unit=rpm
